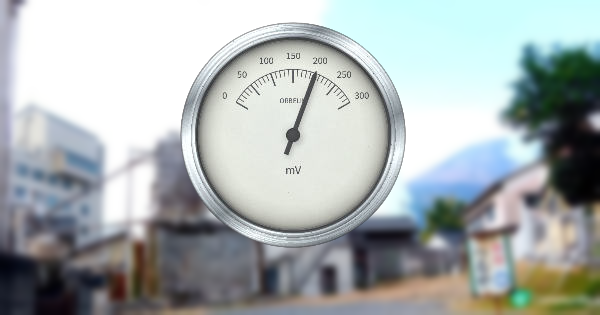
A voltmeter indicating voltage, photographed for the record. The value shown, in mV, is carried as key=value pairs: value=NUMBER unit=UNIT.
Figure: value=200 unit=mV
